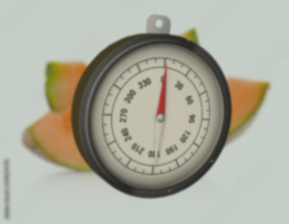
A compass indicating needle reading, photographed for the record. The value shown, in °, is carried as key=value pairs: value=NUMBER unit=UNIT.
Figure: value=0 unit=°
